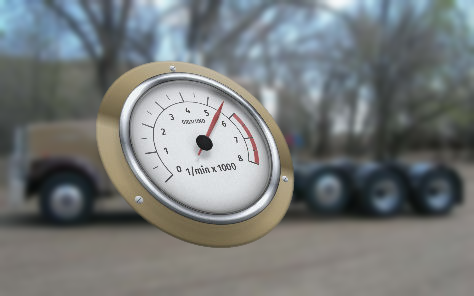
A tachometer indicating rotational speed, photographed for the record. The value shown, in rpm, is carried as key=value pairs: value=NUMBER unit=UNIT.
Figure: value=5500 unit=rpm
